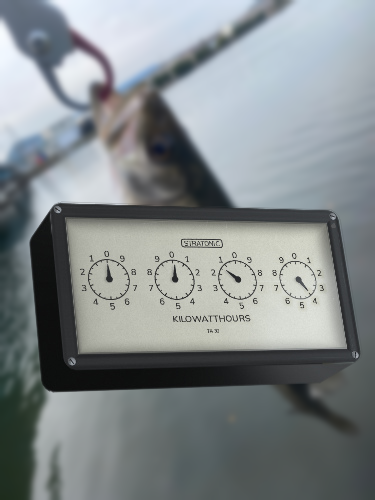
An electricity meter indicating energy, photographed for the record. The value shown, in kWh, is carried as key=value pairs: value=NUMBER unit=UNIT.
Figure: value=14 unit=kWh
